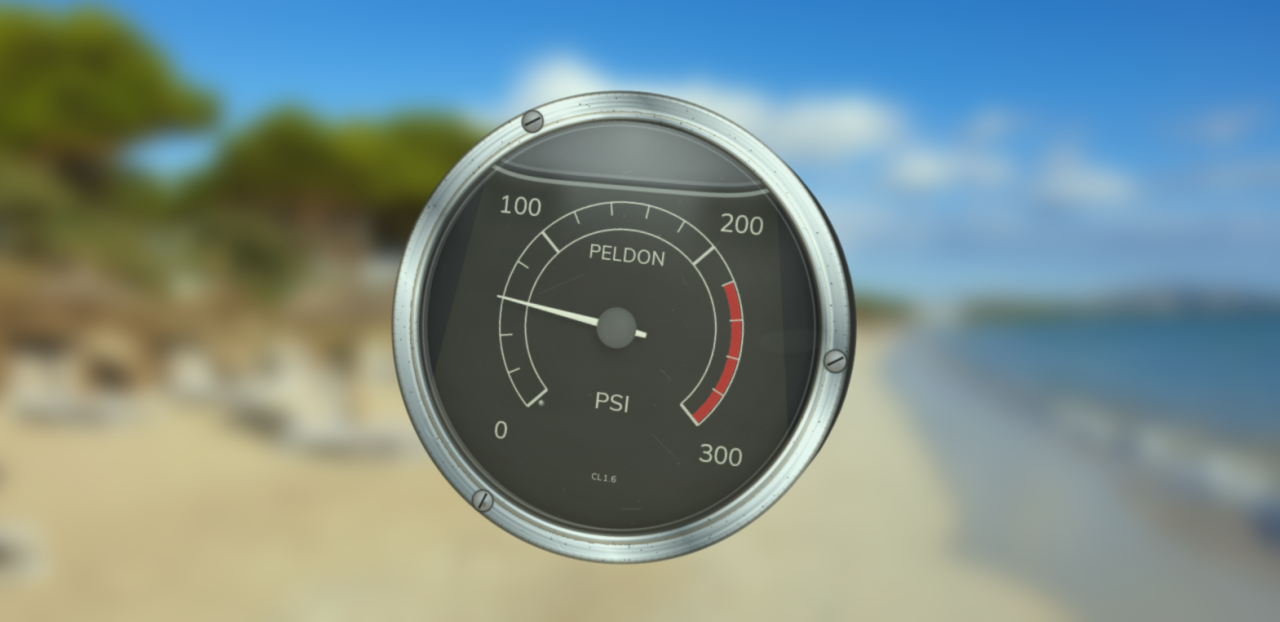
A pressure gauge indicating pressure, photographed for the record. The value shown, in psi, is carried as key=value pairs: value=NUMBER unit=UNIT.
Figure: value=60 unit=psi
